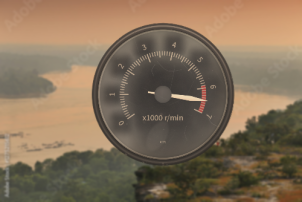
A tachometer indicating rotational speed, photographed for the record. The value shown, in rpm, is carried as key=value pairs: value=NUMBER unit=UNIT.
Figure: value=6500 unit=rpm
